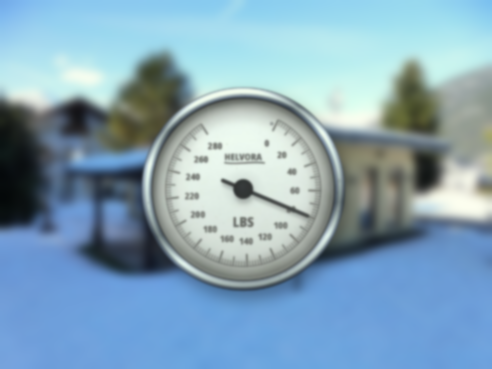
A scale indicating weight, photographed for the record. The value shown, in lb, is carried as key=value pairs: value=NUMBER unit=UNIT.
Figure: value=80 unit=lb
